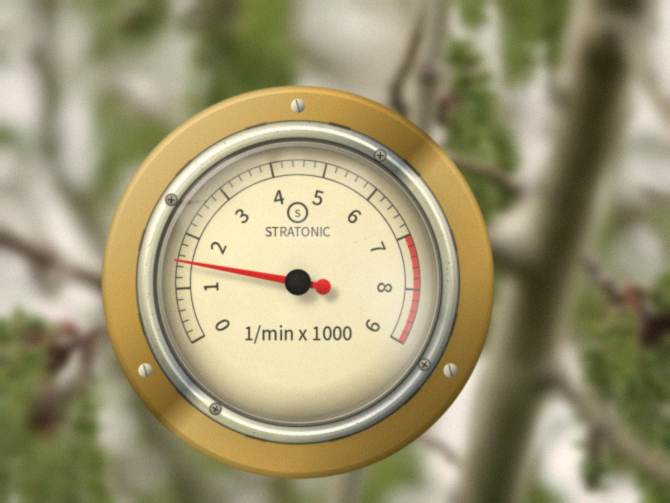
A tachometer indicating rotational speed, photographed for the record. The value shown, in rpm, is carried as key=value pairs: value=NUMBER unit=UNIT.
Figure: value=1500 unit=rpm
